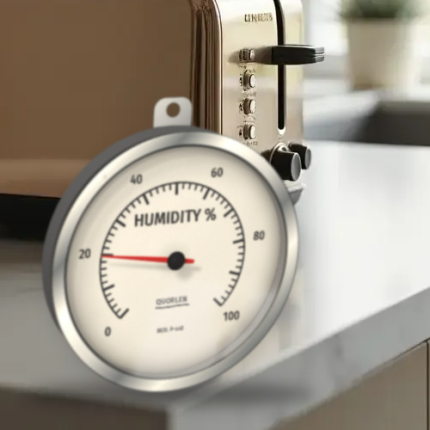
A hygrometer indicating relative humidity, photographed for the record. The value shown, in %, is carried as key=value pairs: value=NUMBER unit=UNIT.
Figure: value=20 unit=%
